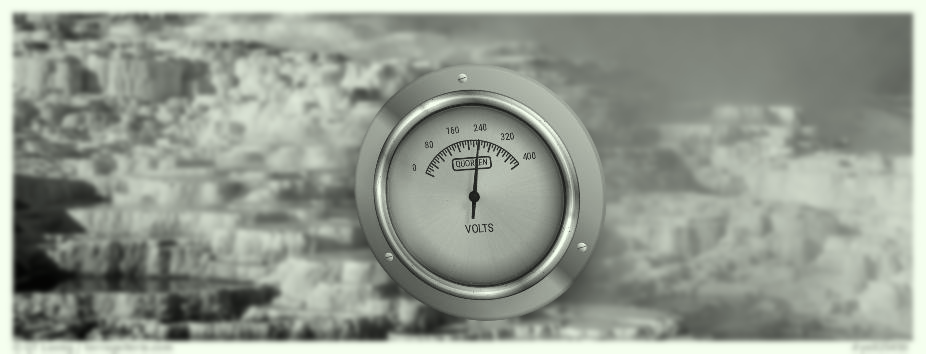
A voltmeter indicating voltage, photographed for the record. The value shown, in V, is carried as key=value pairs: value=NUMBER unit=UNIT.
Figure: value=240 unit=V
